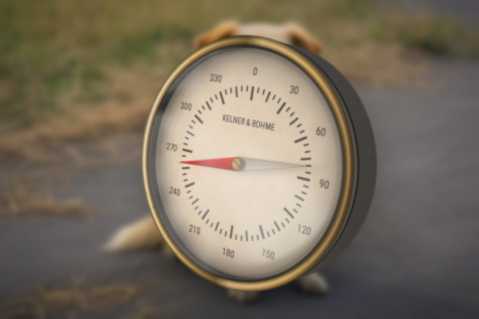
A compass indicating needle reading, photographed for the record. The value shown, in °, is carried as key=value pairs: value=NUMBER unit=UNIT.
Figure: value=260 unit=°
